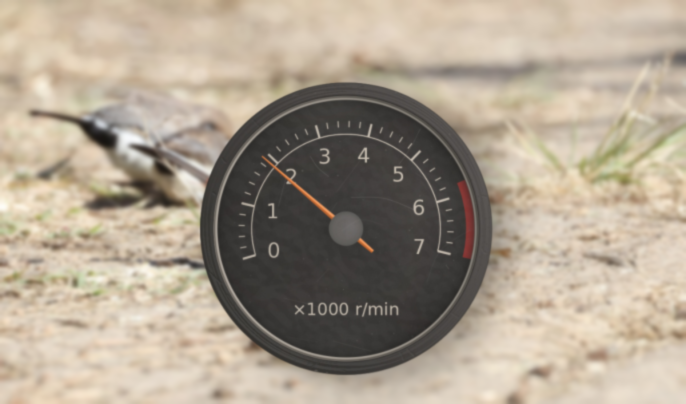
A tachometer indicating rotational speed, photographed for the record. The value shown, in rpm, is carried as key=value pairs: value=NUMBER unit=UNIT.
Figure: value=1900 unit=rpm
